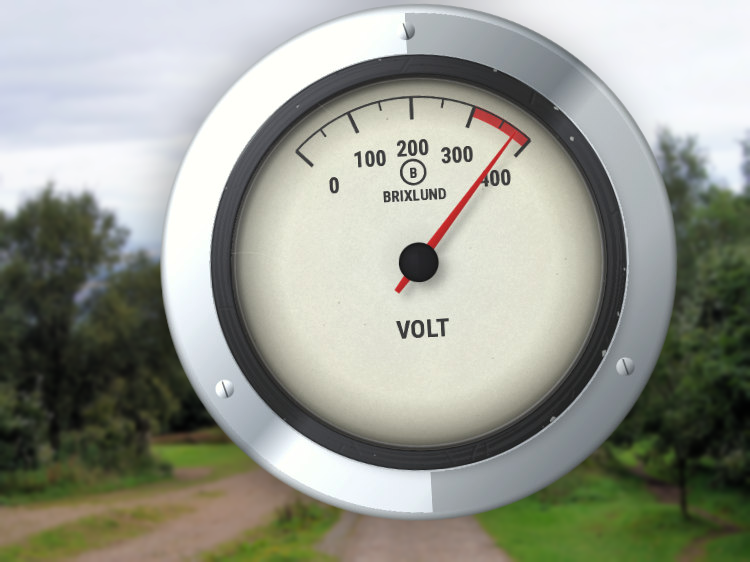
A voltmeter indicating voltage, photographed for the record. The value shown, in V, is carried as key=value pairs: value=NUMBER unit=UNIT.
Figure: value=375 unit=V
